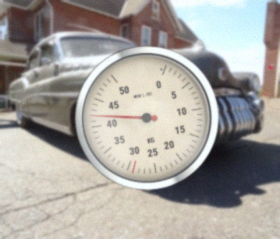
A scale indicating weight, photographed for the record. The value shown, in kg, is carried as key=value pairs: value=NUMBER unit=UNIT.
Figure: value=42 unit=kg
